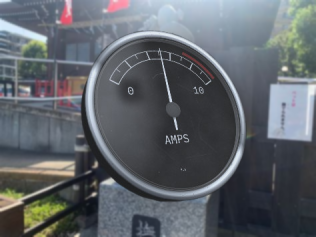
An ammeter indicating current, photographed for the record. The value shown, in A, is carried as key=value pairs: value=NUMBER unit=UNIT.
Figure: value=5 unit=A
